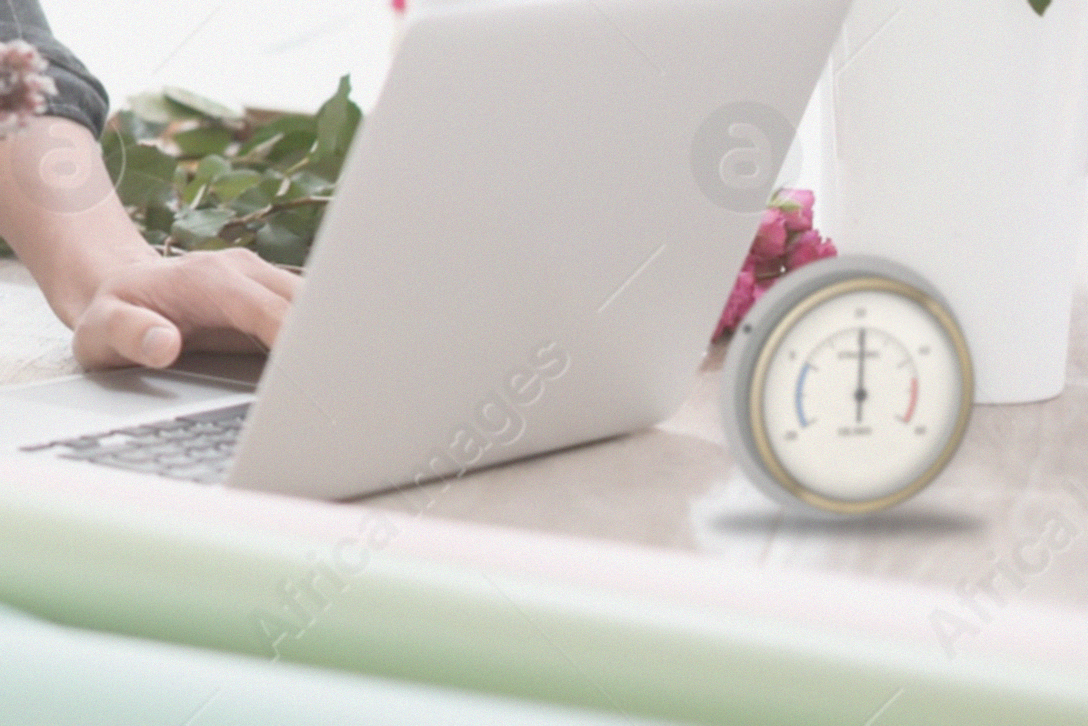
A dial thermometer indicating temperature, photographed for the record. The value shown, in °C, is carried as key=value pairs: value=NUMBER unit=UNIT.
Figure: value=20 unit=°C
